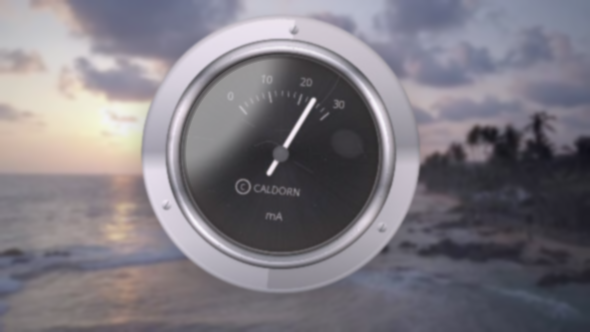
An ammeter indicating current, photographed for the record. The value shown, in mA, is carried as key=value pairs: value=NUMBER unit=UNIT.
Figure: value=24 unit=mA
